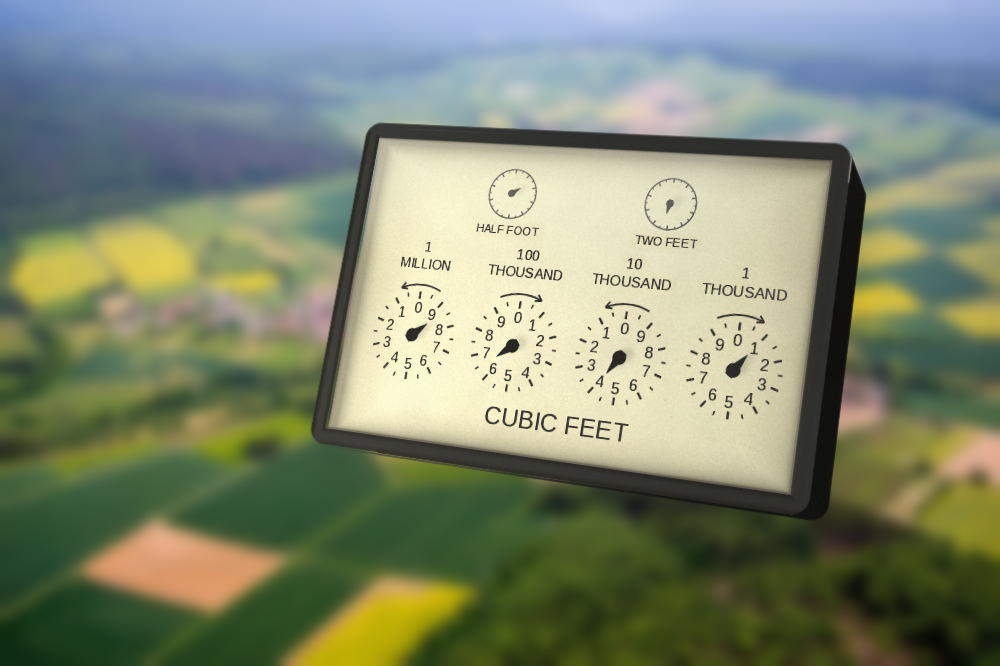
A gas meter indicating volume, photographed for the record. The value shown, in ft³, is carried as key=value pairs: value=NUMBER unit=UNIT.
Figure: value=864100 unit=ft³
